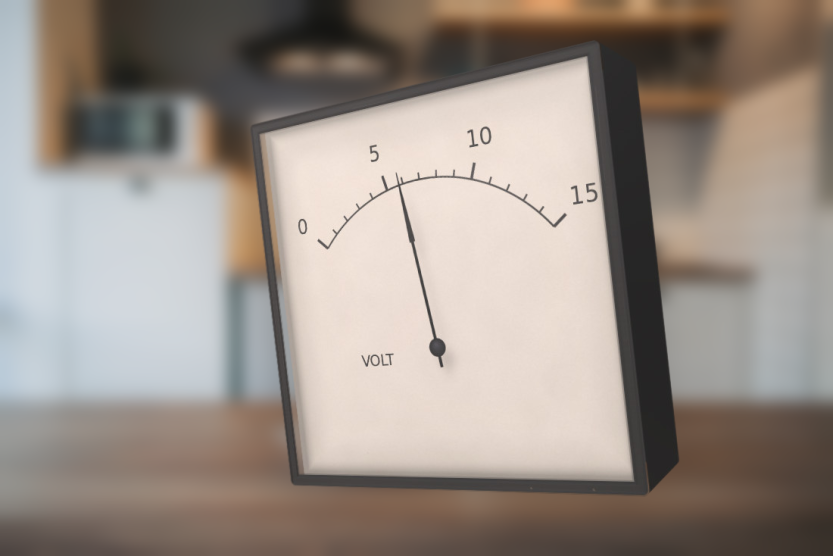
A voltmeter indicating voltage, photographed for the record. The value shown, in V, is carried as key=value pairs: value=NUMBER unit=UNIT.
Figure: value=6 unit=V
